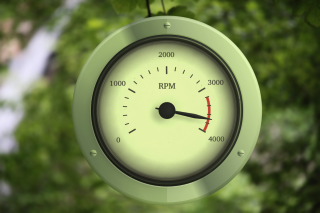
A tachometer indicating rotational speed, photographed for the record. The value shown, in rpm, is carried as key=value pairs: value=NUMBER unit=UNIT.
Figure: value=3700 unit=rpm
